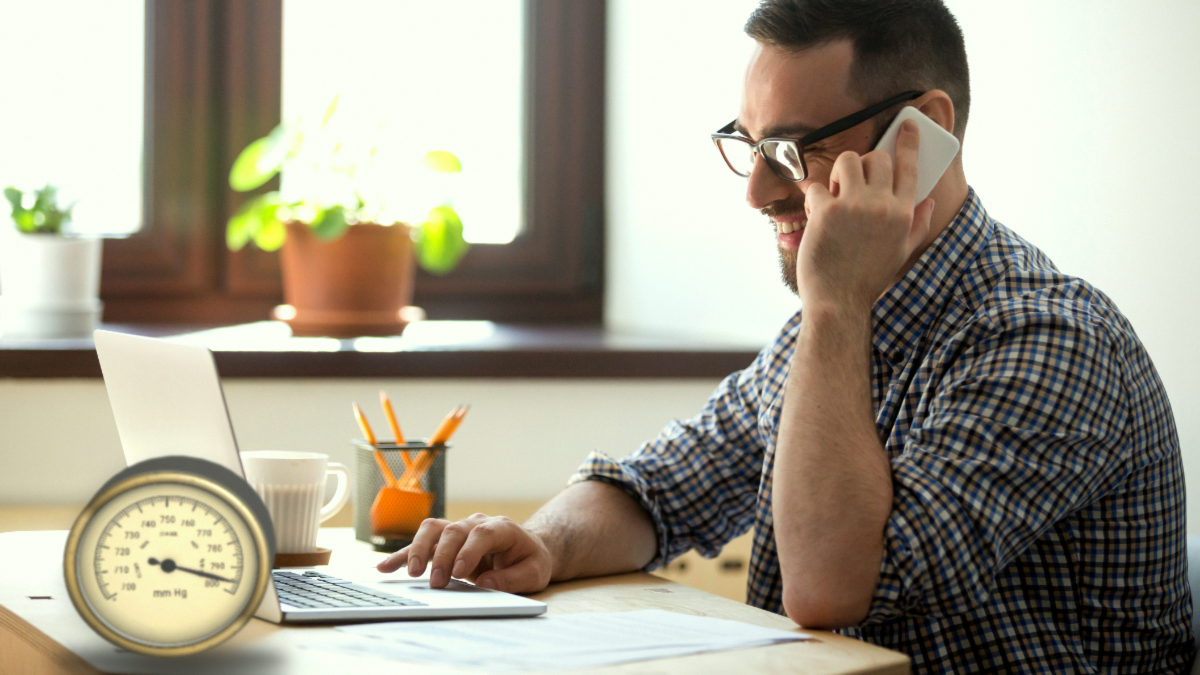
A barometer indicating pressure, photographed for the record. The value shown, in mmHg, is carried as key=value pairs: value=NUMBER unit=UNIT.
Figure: value=795 unit=mmHg
